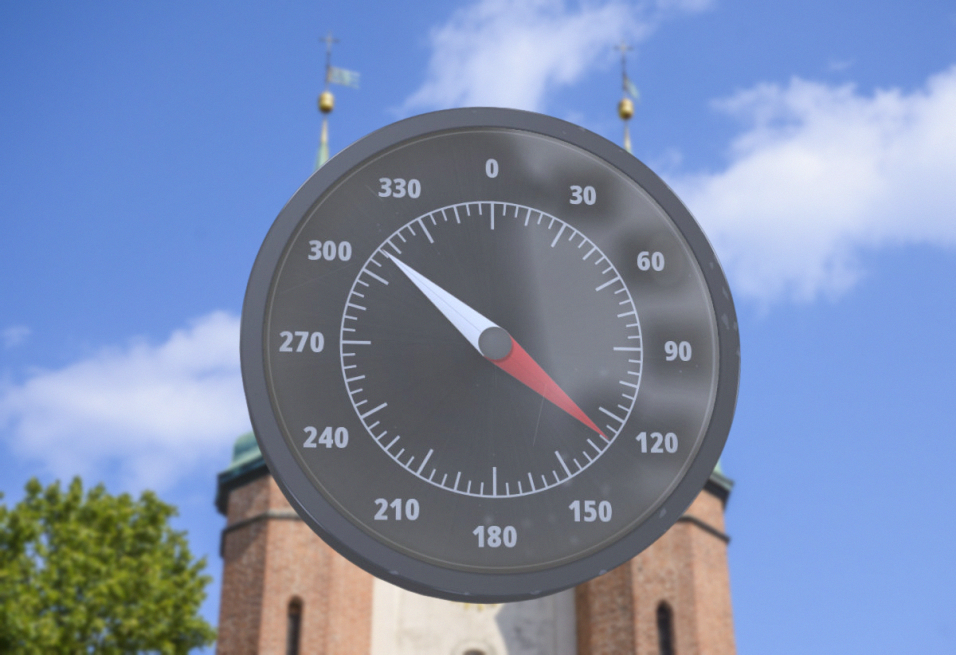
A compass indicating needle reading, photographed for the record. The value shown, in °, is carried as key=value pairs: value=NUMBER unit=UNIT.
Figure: value=130 unit=°
